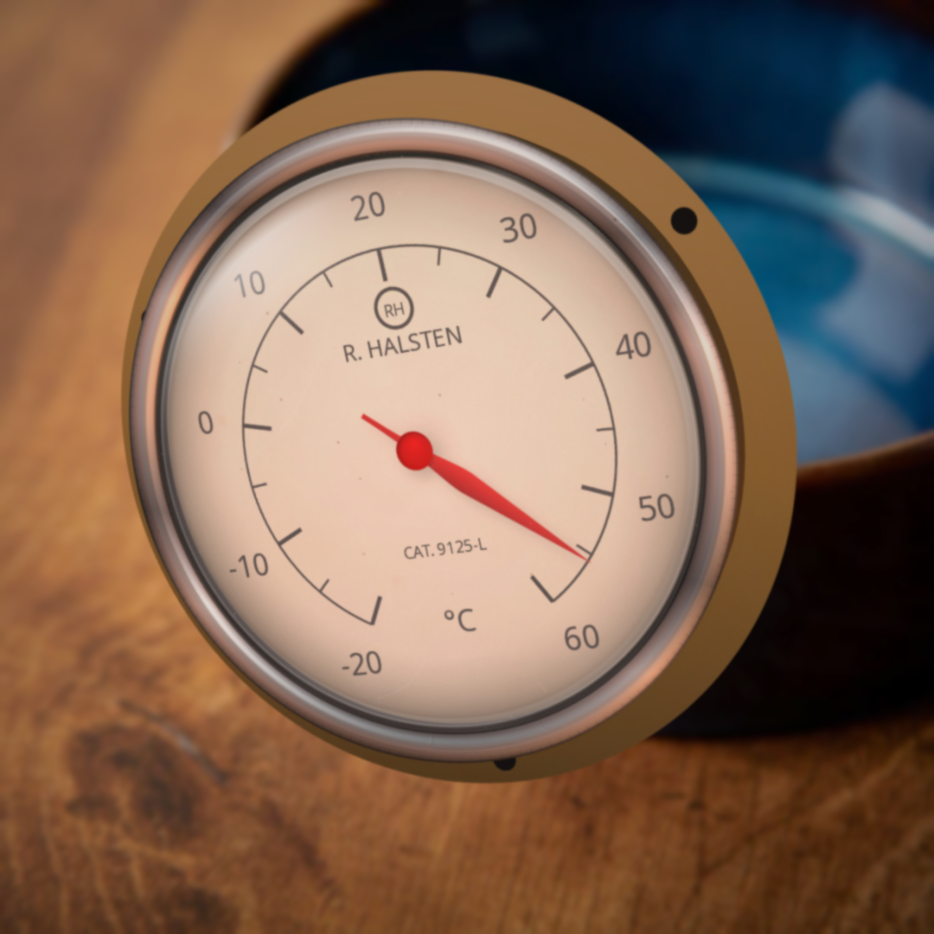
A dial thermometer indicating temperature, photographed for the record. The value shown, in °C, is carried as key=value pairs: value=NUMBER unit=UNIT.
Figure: value=55 unit=°C
